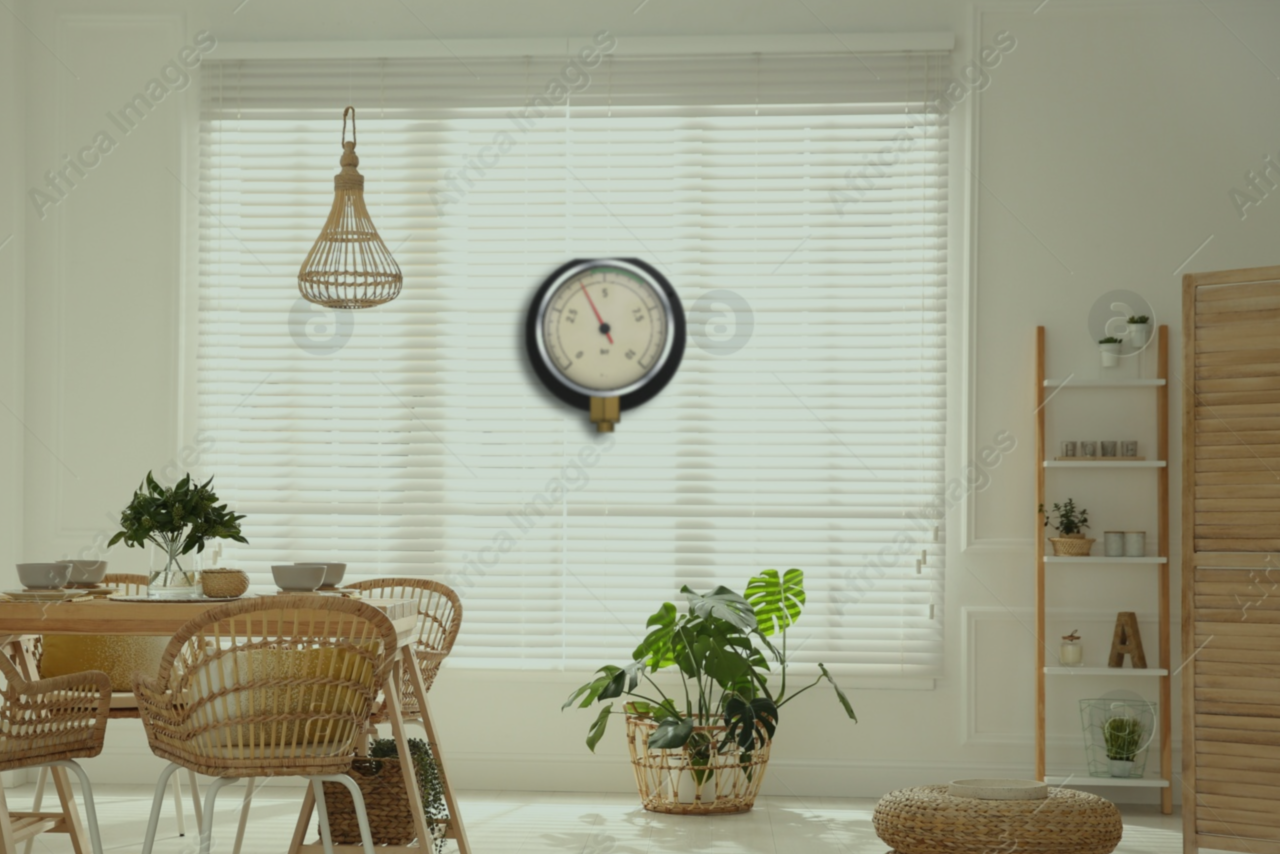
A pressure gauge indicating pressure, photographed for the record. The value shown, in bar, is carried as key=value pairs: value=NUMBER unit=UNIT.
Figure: value=4 unit=bar
